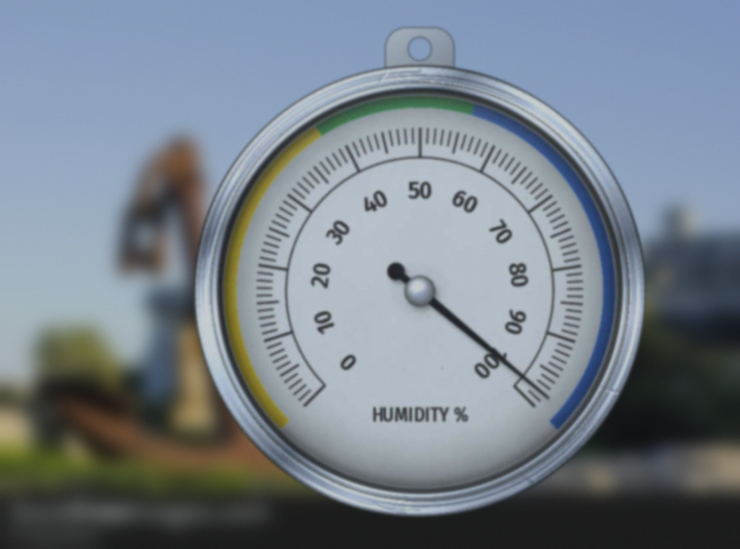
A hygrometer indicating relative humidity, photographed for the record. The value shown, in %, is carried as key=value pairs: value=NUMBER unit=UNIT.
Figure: value=98 unit=%
